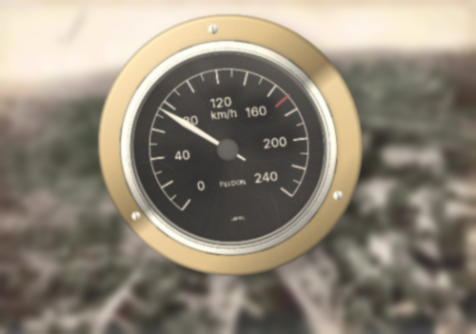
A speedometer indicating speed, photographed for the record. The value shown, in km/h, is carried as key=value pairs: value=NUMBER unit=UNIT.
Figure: value=75 unit=km/h
